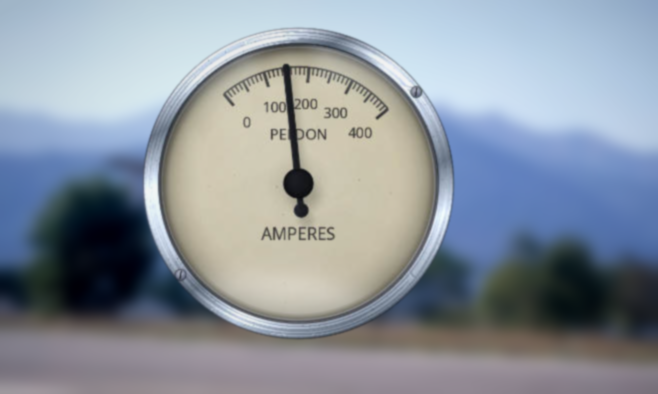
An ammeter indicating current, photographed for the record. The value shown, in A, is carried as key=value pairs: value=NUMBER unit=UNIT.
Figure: value=150 unit=A
